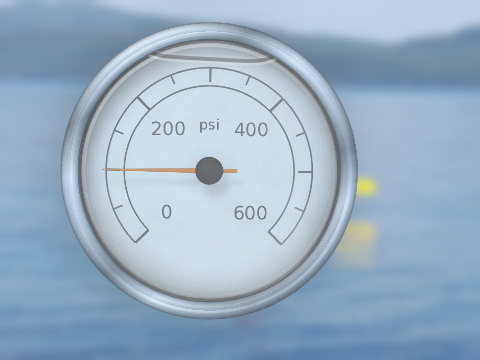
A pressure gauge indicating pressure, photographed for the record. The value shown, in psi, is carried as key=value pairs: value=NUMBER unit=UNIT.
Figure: value=100 unit=psi
